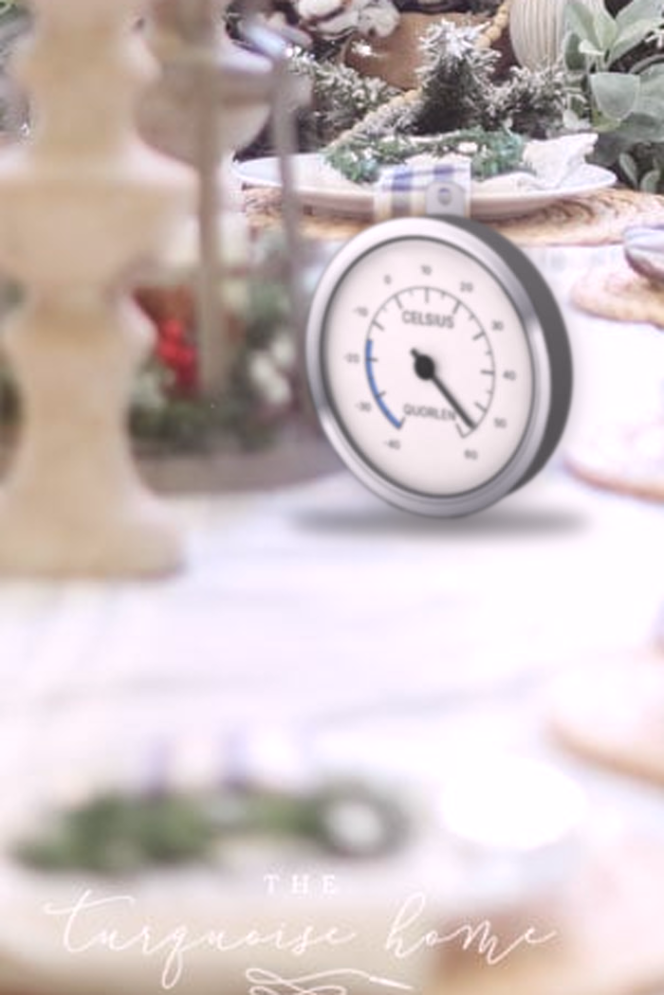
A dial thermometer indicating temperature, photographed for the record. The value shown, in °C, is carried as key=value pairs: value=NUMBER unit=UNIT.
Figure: value=55 unit=°C
